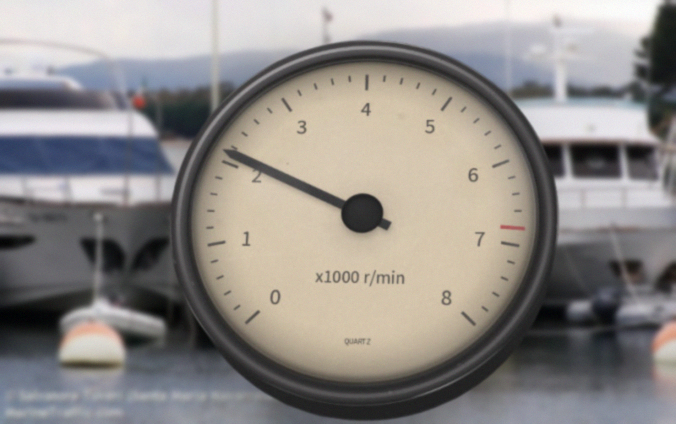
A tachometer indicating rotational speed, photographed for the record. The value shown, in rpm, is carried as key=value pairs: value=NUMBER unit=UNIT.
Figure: value=2100 unit=rpm
